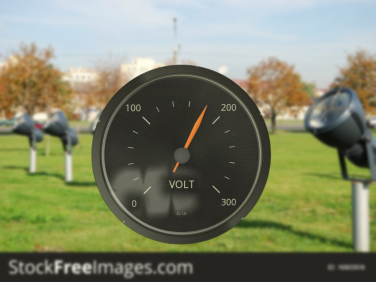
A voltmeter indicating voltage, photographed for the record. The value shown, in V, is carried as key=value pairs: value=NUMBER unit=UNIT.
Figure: value=180 unit=V
